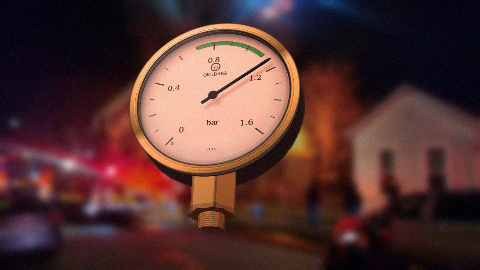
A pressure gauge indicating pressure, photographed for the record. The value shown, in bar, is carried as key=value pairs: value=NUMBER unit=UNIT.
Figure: value=1.15 unit=bar
